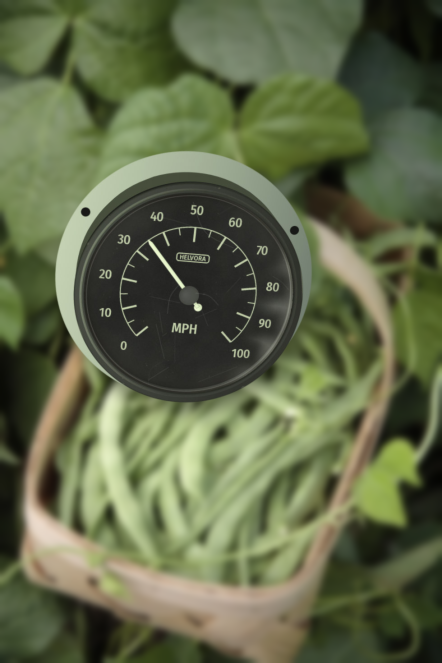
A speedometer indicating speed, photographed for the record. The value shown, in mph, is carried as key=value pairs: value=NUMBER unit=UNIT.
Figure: value=35 unit=mph
